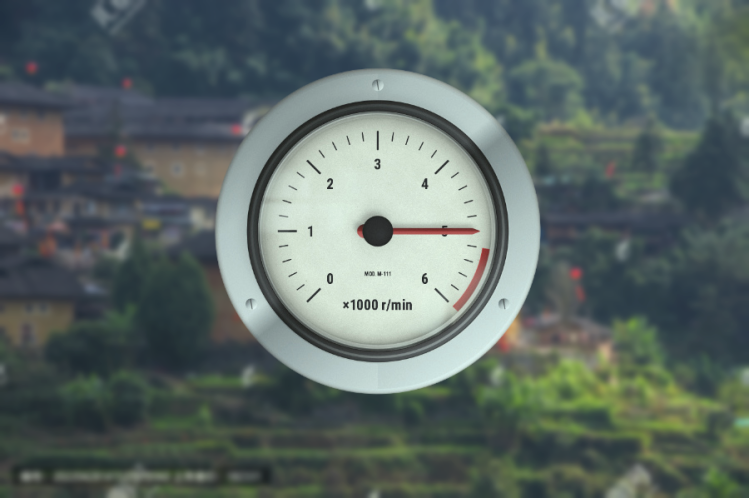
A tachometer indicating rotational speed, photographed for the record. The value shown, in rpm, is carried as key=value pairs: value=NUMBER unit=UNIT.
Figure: value=5000 unit=rpm
